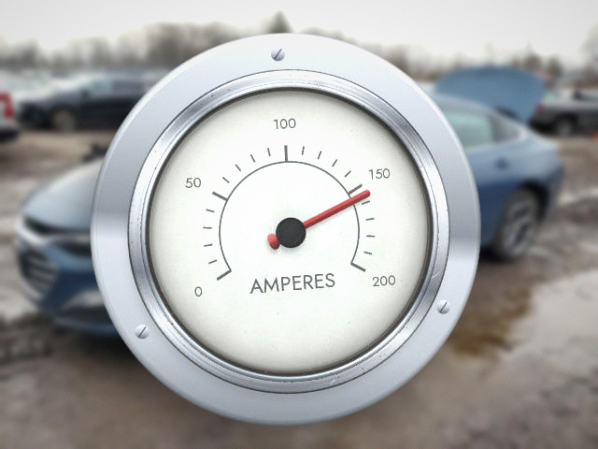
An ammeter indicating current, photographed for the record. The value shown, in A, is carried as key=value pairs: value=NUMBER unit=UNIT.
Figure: value=155 unit=A
